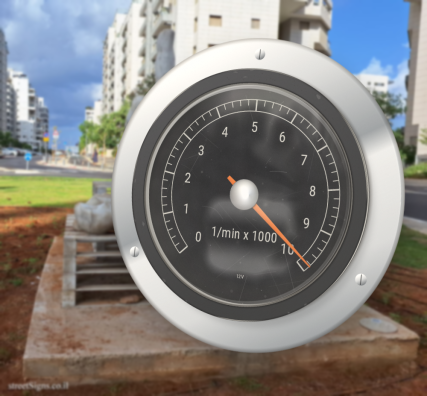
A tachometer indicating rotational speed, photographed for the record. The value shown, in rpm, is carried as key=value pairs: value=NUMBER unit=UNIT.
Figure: value=9800 unit=rpm
